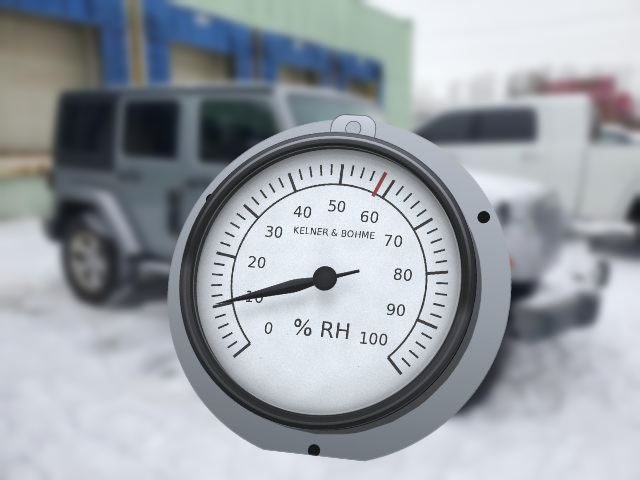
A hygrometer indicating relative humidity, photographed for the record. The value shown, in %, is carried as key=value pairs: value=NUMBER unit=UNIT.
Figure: value=10 unit=%
